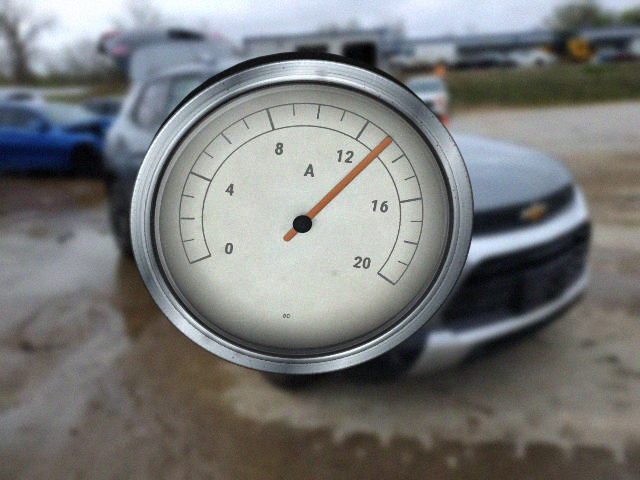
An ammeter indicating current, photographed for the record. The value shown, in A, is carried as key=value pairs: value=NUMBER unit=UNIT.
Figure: value=13 unit=A
